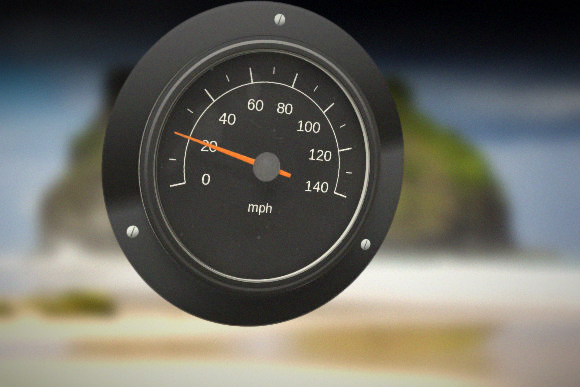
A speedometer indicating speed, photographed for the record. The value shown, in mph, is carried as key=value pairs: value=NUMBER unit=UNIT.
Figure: value=20 unit=mph
